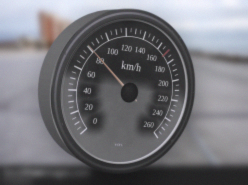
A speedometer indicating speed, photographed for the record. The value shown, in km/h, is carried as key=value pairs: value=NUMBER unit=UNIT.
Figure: value=80 unit=km/h
